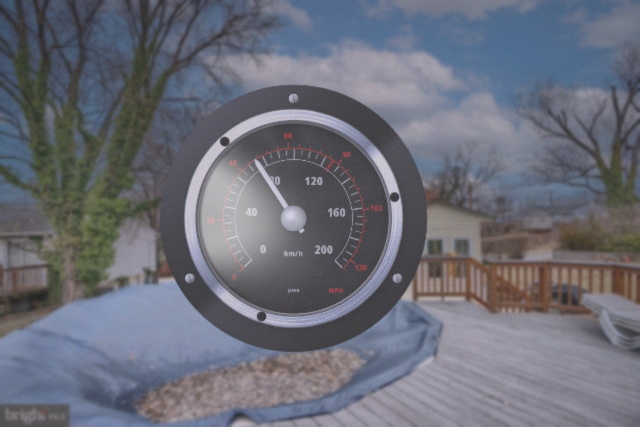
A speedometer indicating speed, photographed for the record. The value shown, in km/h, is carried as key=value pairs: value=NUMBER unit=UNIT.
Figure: value=75 unit=km/h
